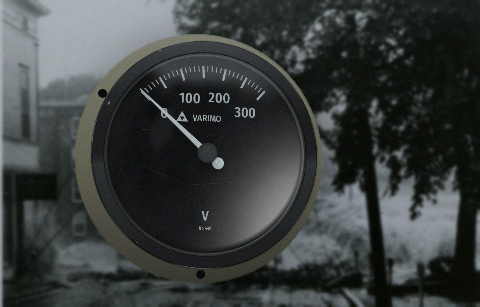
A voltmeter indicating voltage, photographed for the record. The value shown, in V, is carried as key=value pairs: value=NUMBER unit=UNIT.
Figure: value=0 unit=V
